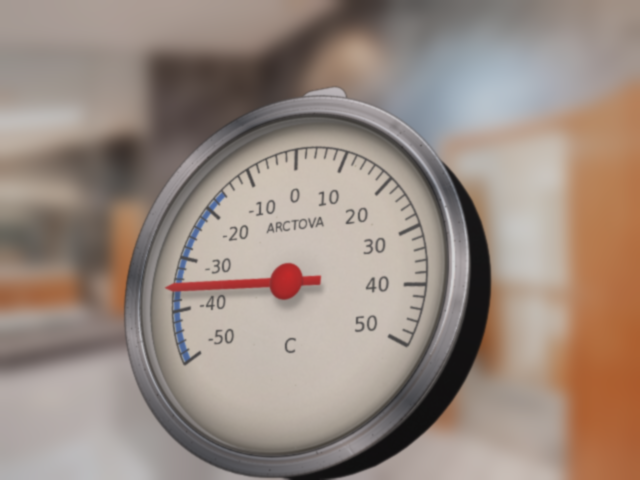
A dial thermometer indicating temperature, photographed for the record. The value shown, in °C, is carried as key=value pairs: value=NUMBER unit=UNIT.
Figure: value=-36 unit=°C
